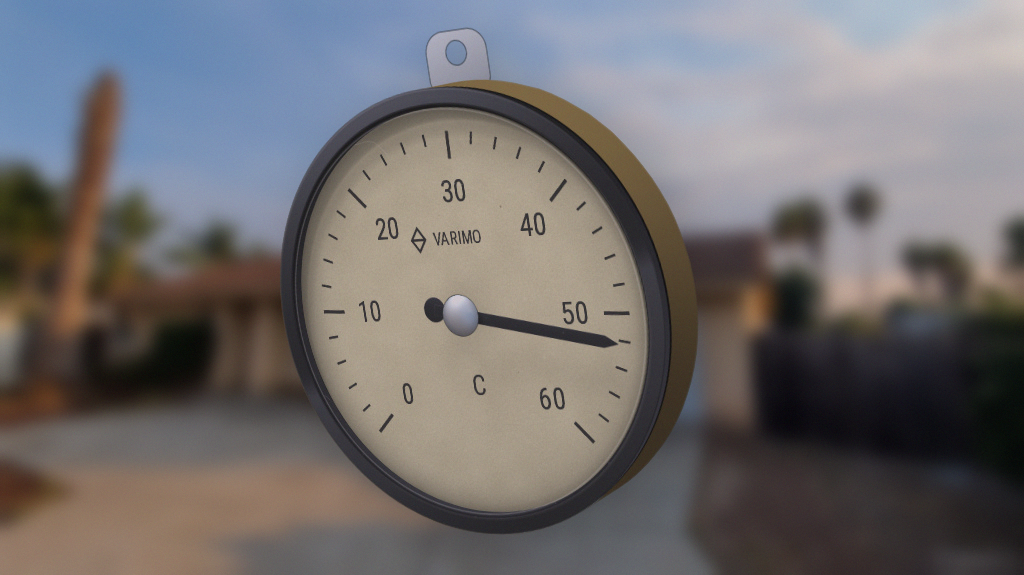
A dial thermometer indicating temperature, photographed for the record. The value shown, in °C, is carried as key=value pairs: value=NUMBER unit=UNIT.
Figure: value=52 unit=°C
